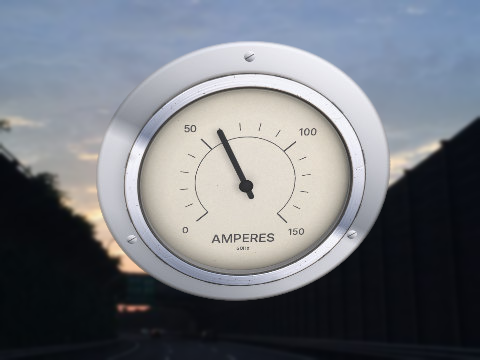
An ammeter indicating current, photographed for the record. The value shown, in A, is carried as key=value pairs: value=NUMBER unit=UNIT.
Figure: value=60 unit=A
